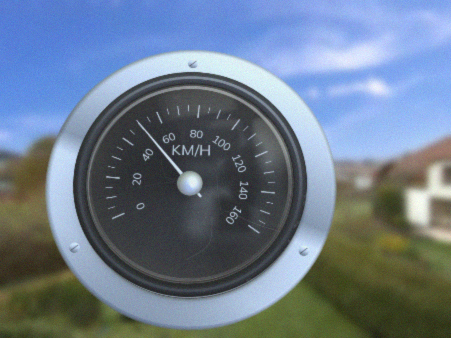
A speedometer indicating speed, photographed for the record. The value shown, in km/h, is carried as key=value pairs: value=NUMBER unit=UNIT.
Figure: value=50 unit=km/h
